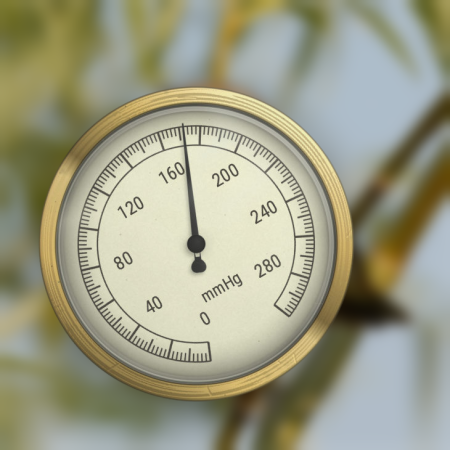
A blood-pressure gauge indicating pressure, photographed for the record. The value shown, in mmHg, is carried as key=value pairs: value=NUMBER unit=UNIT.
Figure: value=172 unit=mmHg
